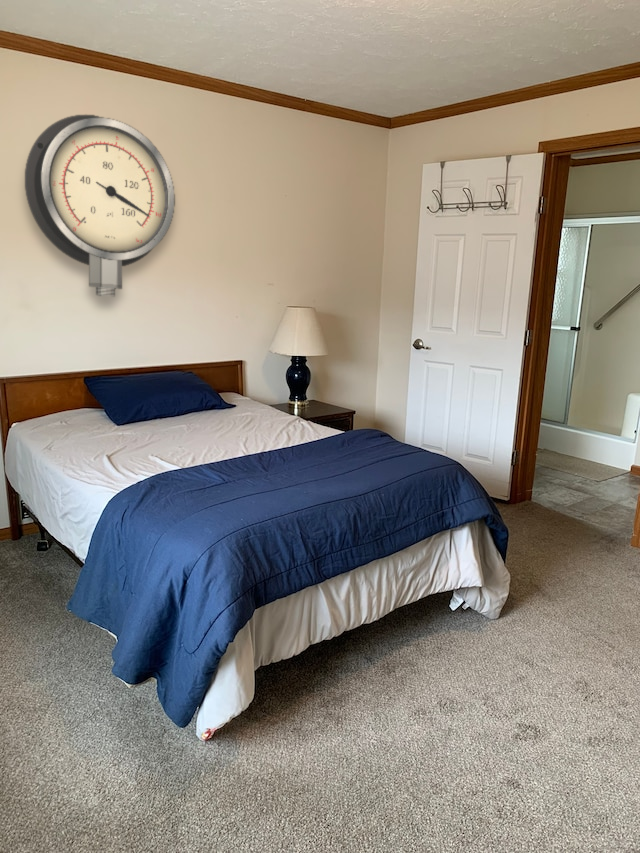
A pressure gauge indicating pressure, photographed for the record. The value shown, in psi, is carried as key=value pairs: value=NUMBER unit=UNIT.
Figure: value=150 unit=psi
